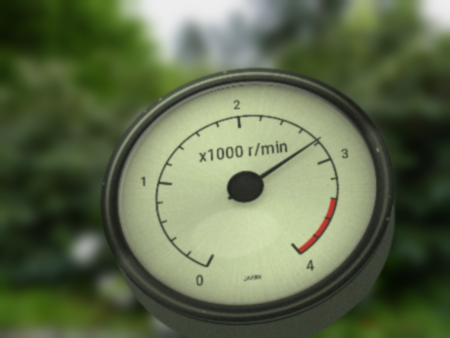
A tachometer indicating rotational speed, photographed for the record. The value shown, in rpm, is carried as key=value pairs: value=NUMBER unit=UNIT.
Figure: value=2800 unit=rpm
